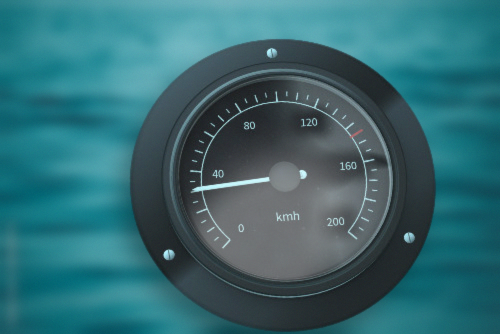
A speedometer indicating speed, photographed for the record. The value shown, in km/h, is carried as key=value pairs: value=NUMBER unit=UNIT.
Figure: value=30 unit=km/h
